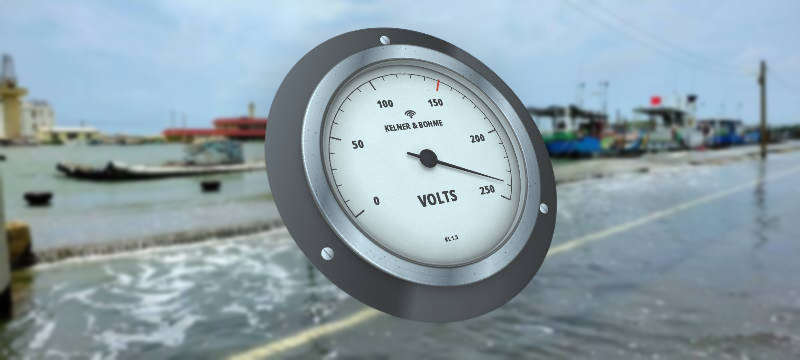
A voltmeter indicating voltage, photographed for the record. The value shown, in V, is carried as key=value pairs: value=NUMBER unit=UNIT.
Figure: value=240 unit=V
